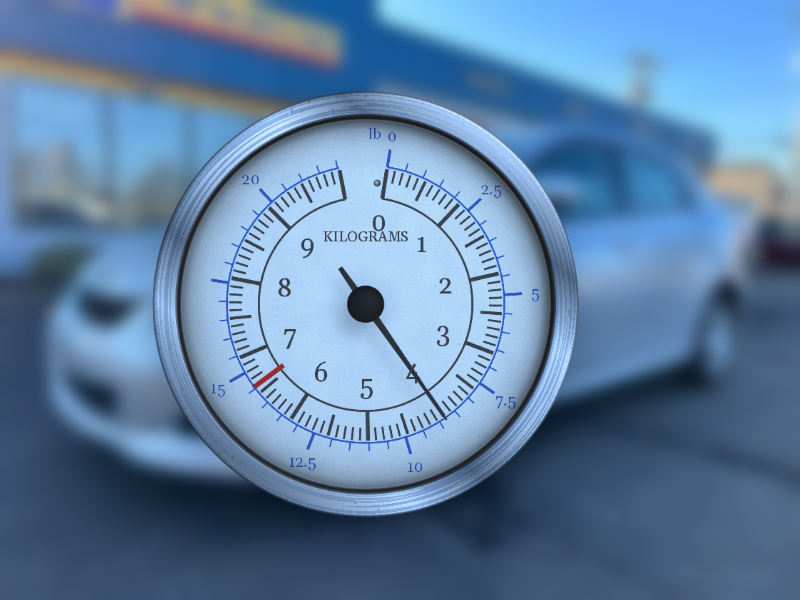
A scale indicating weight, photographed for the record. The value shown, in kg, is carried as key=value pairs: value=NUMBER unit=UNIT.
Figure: value=4 unit=kg
